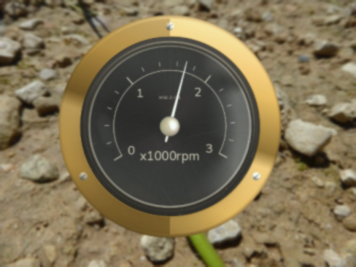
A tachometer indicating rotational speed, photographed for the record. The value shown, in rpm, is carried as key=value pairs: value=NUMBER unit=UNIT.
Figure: value=1700 unit=rpm
